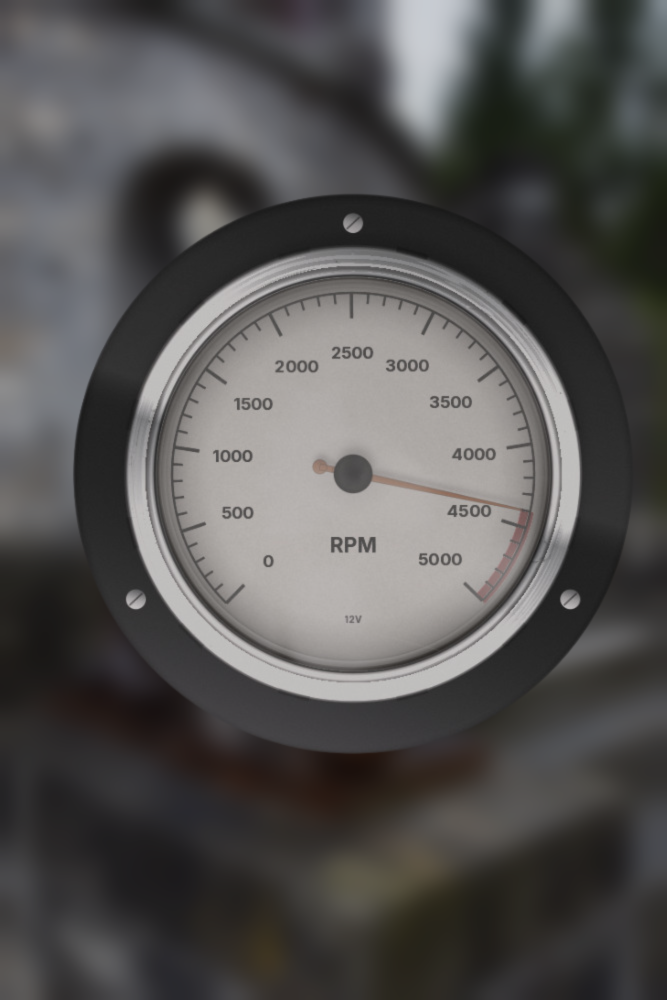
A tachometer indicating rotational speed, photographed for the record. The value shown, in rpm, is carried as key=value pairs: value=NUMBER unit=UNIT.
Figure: value=4400 unit=rpm
